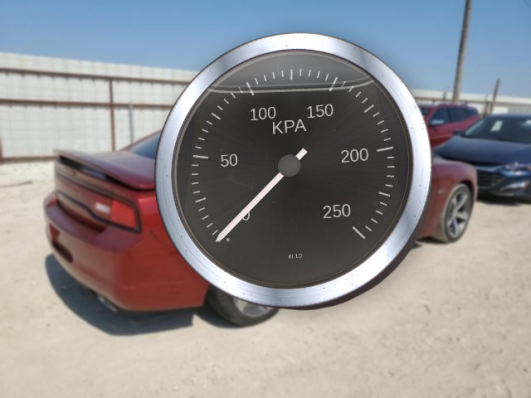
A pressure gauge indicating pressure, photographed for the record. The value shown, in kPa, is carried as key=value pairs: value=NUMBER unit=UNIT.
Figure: value=0 unit=kPa
